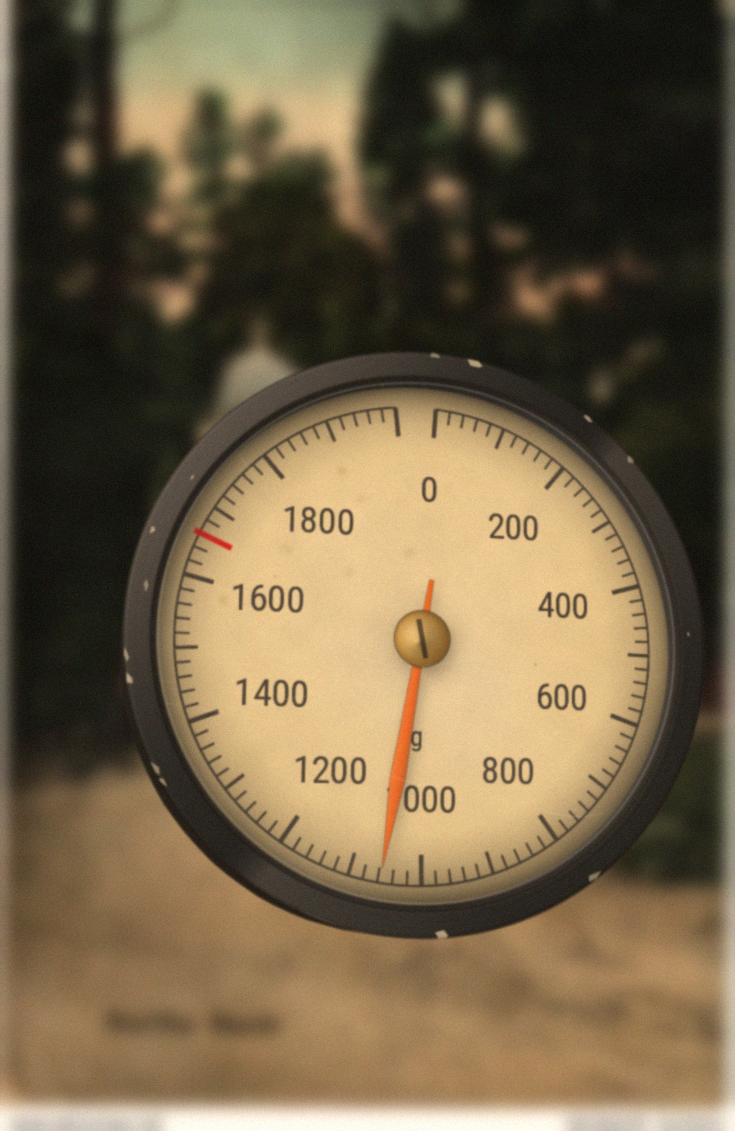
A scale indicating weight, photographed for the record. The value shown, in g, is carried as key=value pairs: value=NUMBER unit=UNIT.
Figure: value=1060 unit=g
